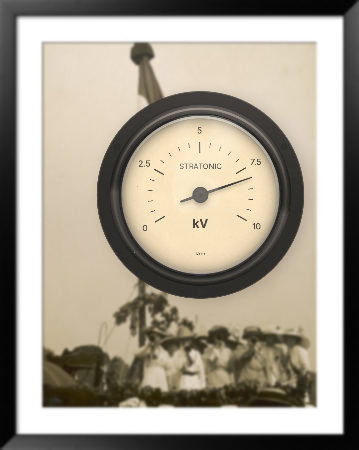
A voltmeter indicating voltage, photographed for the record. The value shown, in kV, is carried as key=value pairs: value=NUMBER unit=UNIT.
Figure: value=8 unit=kV
